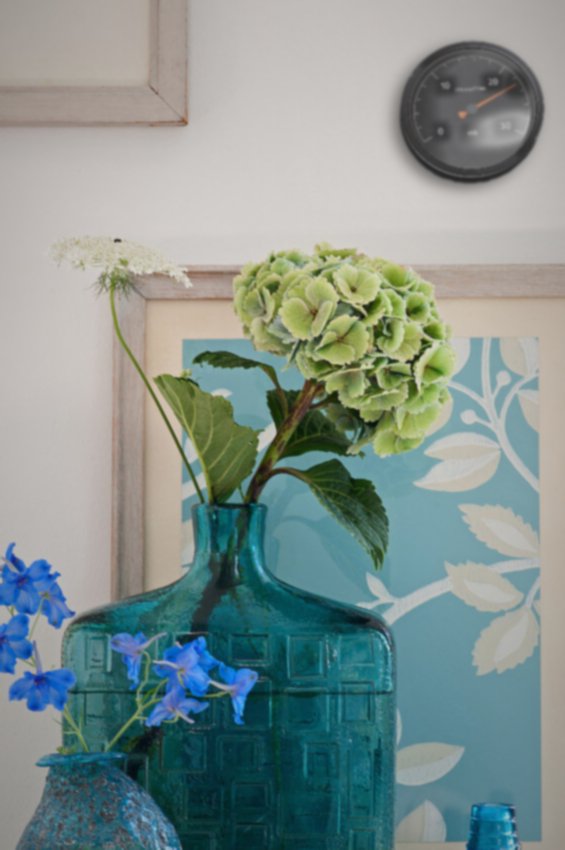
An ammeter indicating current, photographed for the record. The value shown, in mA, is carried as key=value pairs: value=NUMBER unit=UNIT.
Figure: value=23 unit=mA
